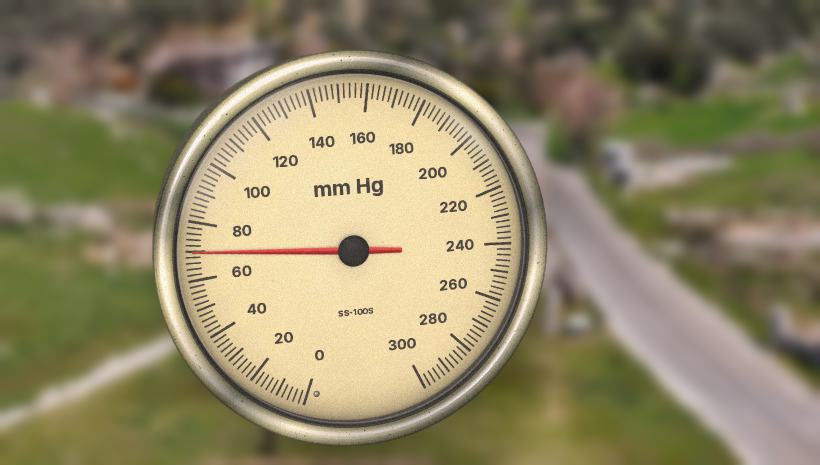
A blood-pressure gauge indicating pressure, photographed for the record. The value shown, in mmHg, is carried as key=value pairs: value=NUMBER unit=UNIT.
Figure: value=70 unit=mmHg
